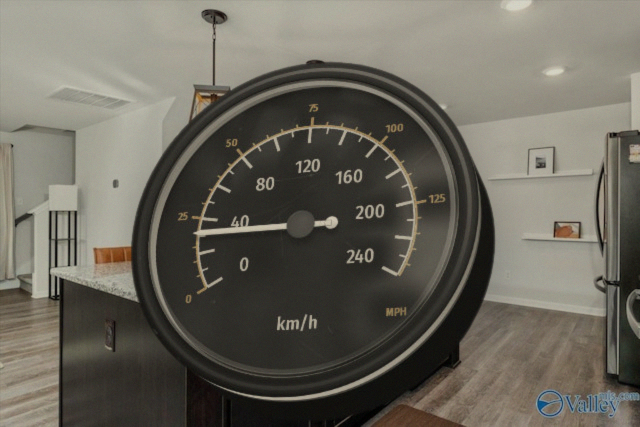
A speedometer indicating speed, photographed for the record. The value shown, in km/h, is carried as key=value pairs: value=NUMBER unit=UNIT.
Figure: value=30 unit=km/h
